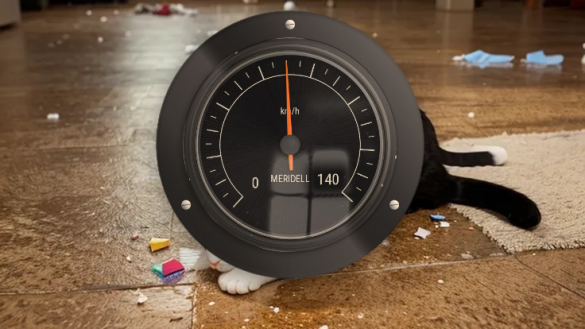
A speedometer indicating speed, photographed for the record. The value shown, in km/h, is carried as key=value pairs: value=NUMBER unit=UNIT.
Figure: value=70 unit=km/h
